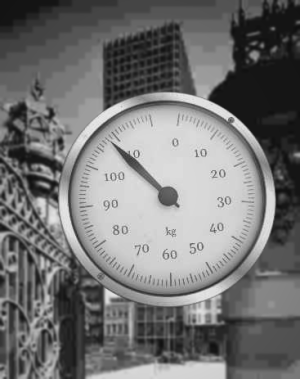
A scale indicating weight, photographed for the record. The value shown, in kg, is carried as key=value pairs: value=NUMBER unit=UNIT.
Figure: value=108 unit=kg
